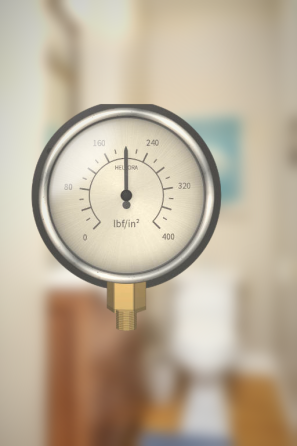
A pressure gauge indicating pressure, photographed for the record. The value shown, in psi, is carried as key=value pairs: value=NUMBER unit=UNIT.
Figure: value=200 unit=psi
